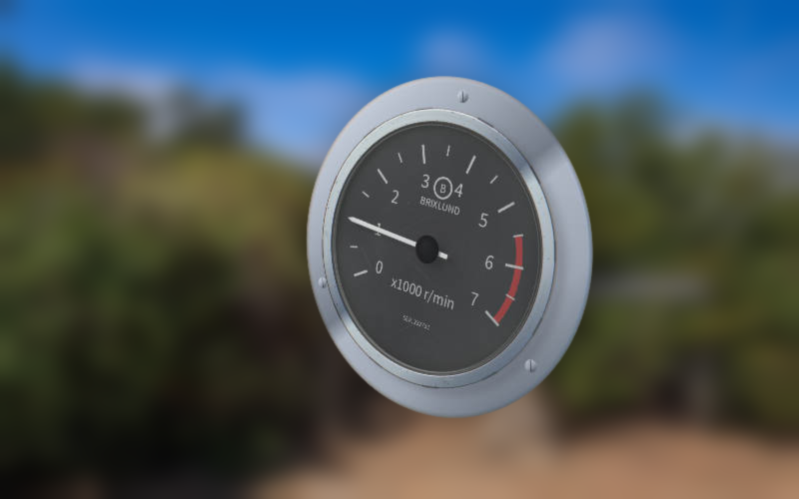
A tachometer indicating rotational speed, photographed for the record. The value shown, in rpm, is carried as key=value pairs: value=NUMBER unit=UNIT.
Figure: value=1000 unit=rpm
